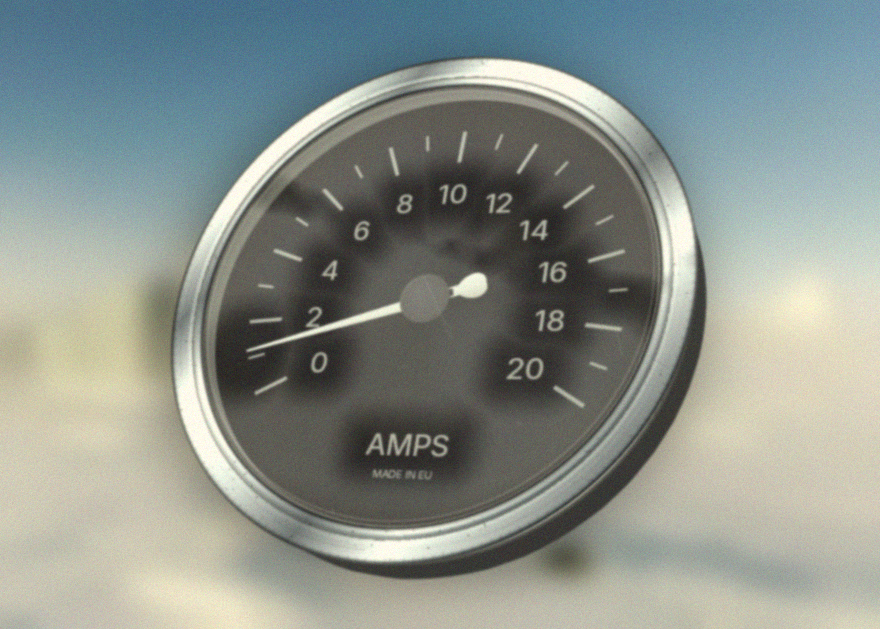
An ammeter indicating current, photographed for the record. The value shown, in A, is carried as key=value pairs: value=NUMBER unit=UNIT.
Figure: value=1 unit=A
